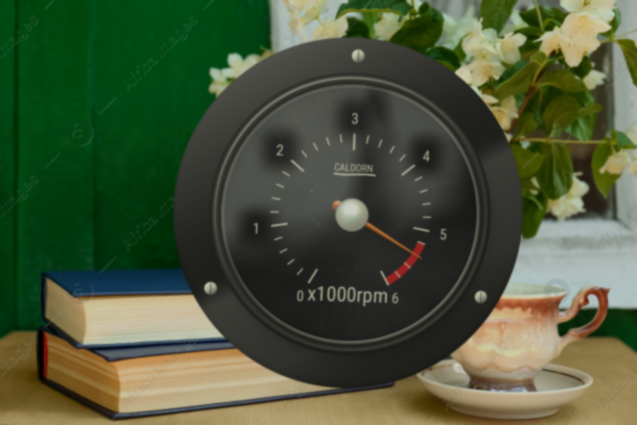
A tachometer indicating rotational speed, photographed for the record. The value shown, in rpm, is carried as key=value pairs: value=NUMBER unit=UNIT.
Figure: value=5400 unit=rpm
